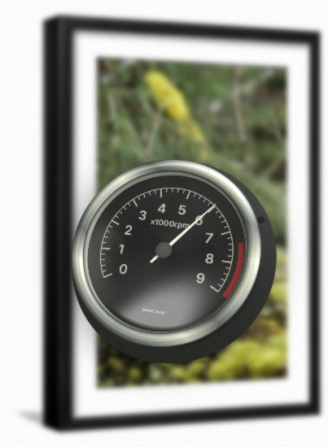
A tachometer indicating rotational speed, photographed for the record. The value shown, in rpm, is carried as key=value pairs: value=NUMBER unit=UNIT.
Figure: value=6000 unit=rpm
